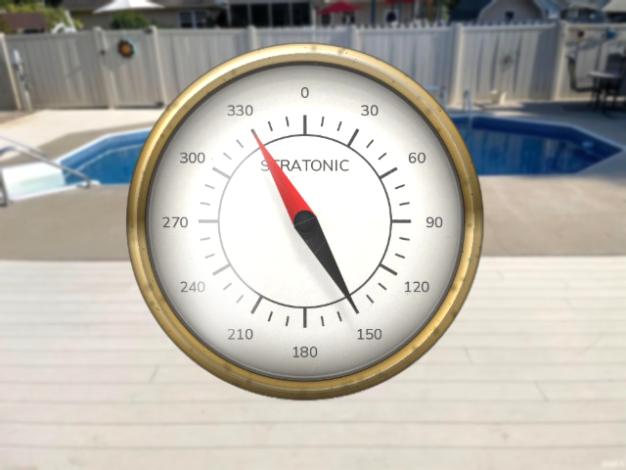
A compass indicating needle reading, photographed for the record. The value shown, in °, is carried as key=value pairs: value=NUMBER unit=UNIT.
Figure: value=330 unit=°
